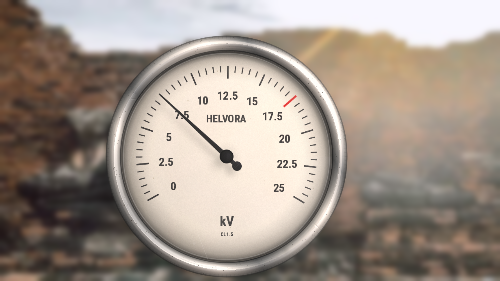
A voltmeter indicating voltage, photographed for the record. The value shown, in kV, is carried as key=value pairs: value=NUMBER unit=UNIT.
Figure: value=7.5 unit=kV
